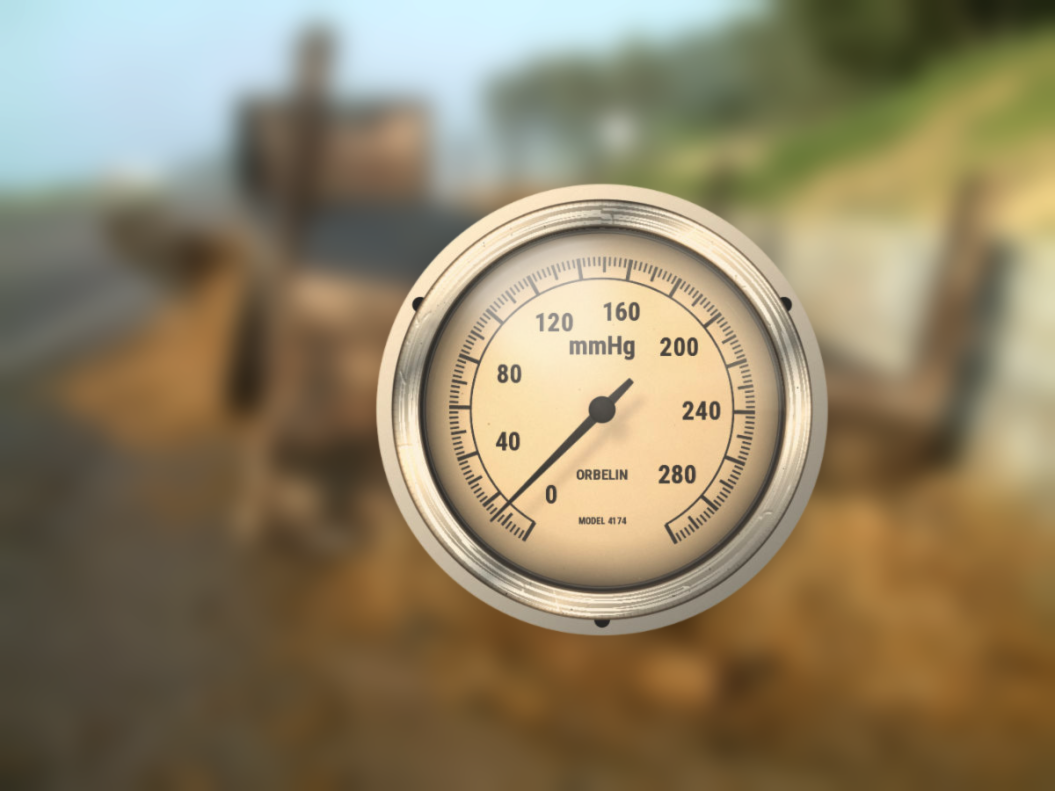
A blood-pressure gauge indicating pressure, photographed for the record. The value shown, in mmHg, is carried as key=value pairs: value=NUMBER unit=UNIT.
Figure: value=14 unit=mmHg
